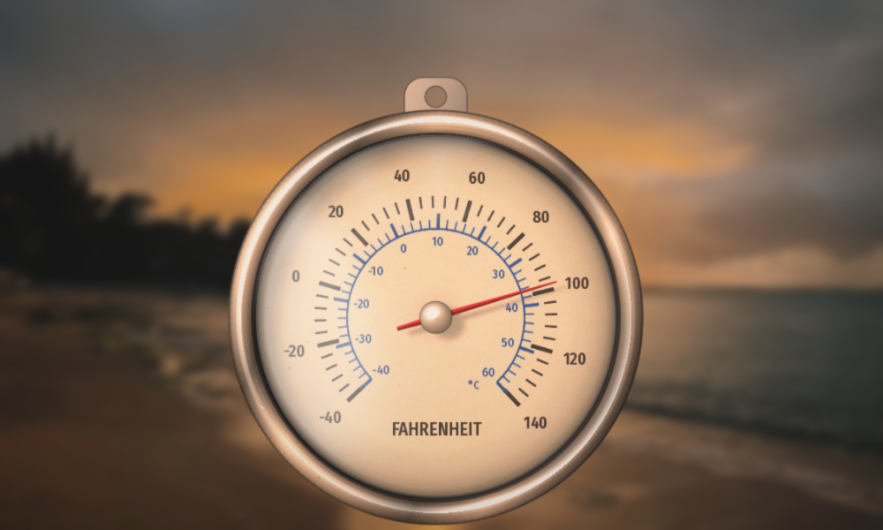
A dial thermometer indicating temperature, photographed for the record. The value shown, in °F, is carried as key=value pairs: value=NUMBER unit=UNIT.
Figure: value=98 unit=°F
